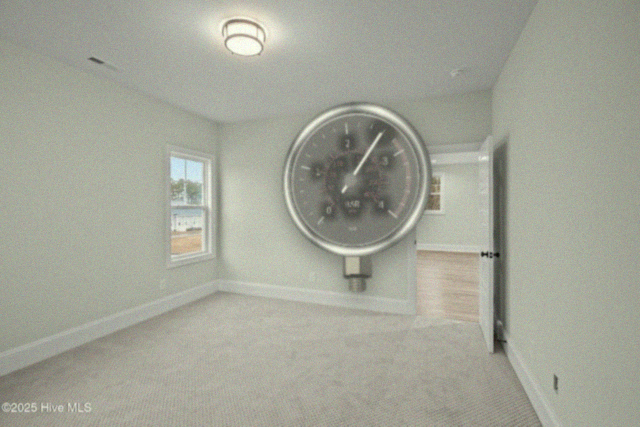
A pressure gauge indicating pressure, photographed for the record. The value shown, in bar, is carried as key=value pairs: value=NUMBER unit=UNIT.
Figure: value=2.6 unit=bar
